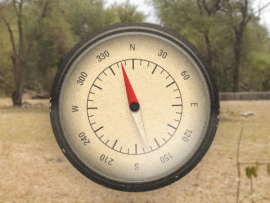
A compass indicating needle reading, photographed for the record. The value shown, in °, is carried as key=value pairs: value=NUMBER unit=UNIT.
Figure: value=345 unit=°
